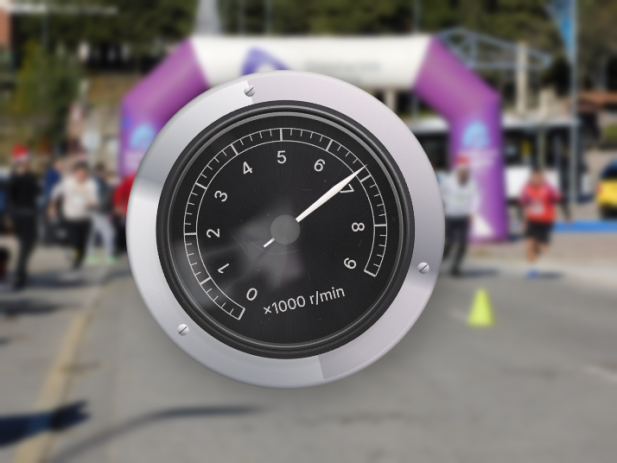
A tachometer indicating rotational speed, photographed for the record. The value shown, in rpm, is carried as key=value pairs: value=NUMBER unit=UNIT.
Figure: value=6800 unit=rpm
